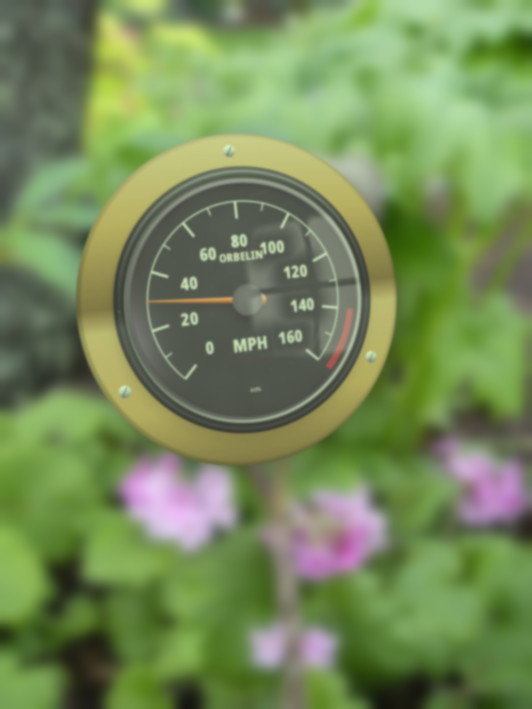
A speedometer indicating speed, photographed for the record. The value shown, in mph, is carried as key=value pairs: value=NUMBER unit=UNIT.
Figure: value=30 unit=mph
